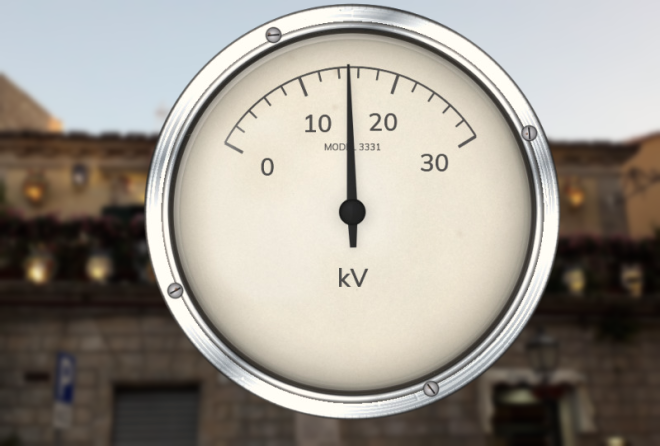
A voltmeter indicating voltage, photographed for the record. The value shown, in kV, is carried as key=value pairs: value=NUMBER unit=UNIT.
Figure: value=15 unit=kV
